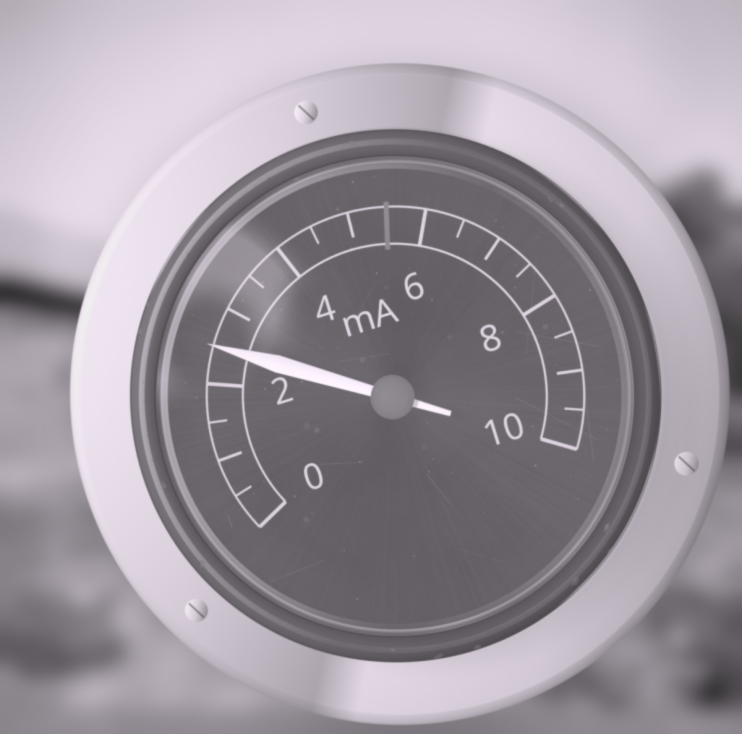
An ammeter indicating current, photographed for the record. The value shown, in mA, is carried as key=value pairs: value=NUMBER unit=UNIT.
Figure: value=2.5 unit=mA
